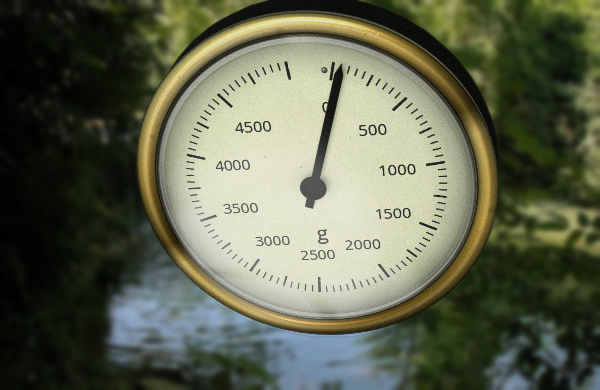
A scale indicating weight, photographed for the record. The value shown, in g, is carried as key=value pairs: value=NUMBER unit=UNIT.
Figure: value=50 unit=g
